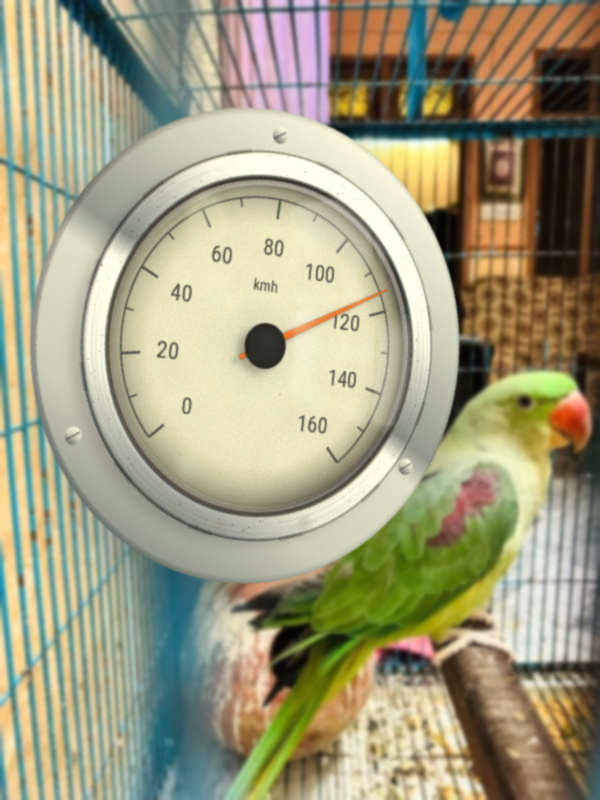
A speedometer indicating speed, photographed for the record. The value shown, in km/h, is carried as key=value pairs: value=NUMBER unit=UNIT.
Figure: value=115 unit=km/h
